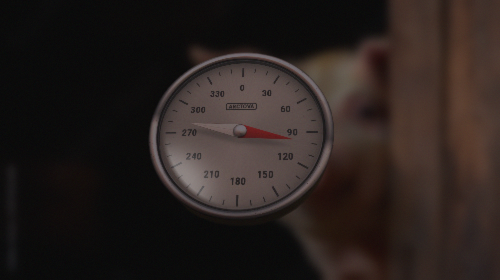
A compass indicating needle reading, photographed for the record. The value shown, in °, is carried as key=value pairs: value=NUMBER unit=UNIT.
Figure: value=100 unit=°
